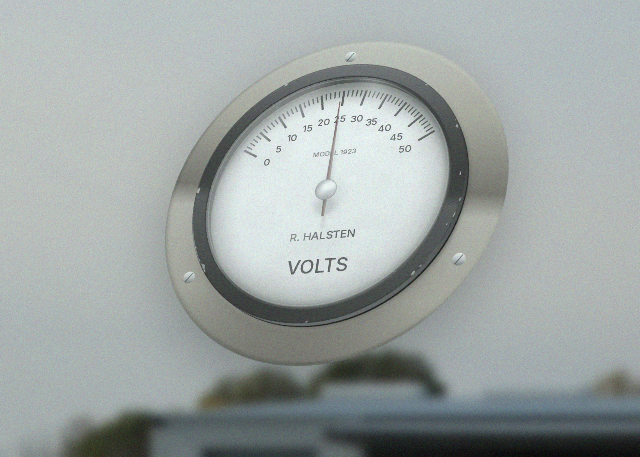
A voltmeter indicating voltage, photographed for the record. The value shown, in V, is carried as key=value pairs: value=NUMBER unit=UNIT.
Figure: value=25 unit=V
